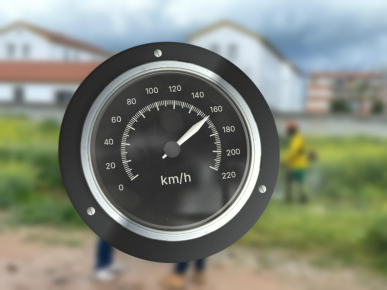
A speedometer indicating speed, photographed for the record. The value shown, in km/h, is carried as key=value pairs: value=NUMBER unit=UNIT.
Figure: value=160 unit=km/h
